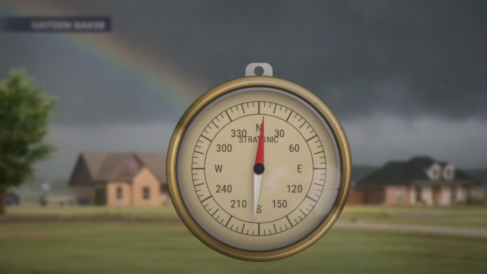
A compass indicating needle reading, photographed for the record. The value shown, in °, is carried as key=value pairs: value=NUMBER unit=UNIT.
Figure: value=5 unit=°
